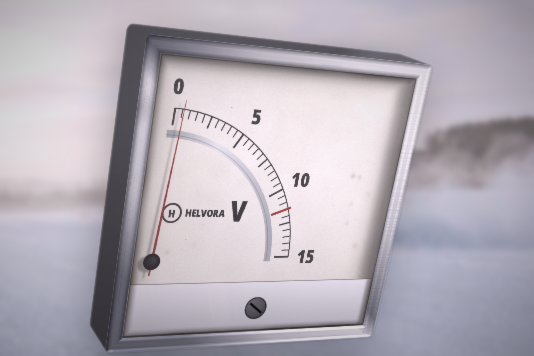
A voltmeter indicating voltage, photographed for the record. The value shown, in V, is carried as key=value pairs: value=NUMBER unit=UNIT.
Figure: value=0.5 unit=V
